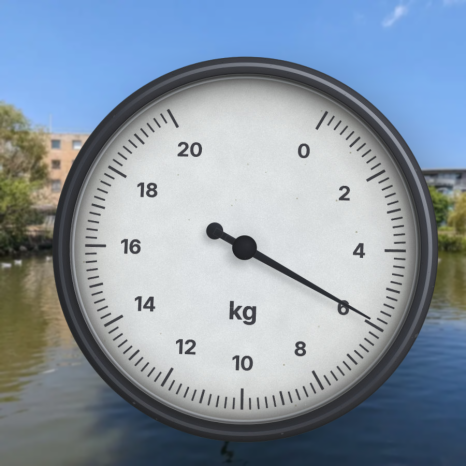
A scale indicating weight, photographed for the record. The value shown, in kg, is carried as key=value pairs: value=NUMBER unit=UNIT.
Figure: value=5.9 unit=kg
